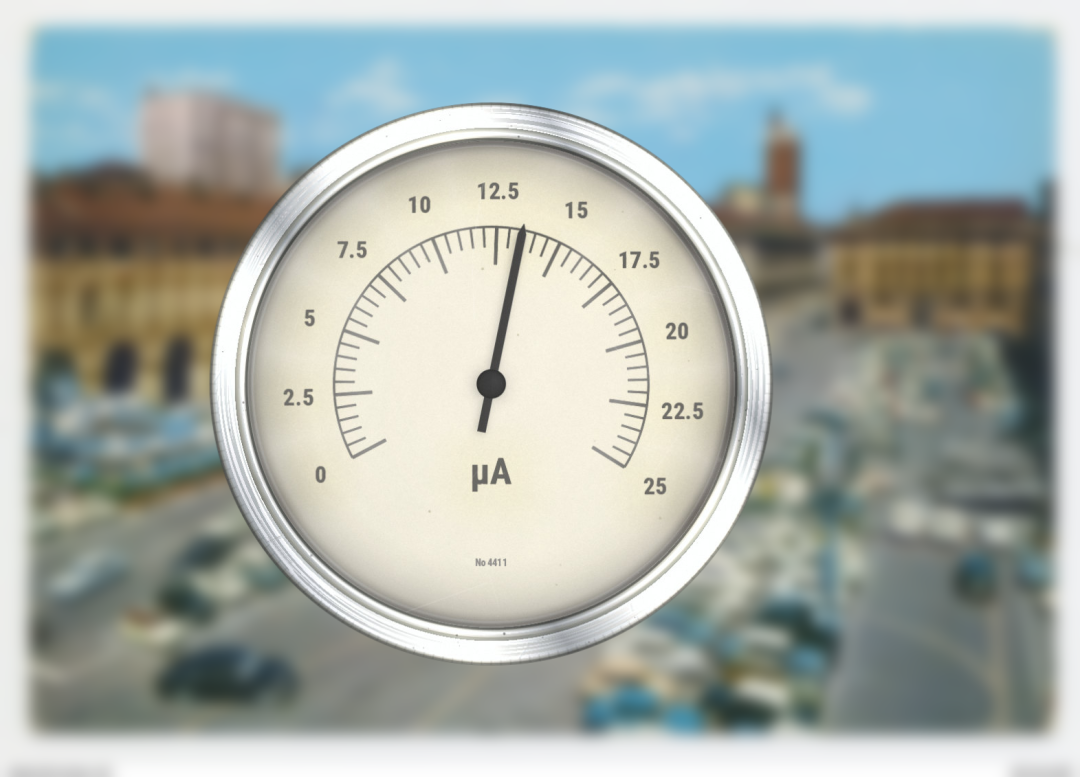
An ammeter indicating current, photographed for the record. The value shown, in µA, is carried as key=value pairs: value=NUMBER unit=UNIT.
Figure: value=13.5 unit=µA
